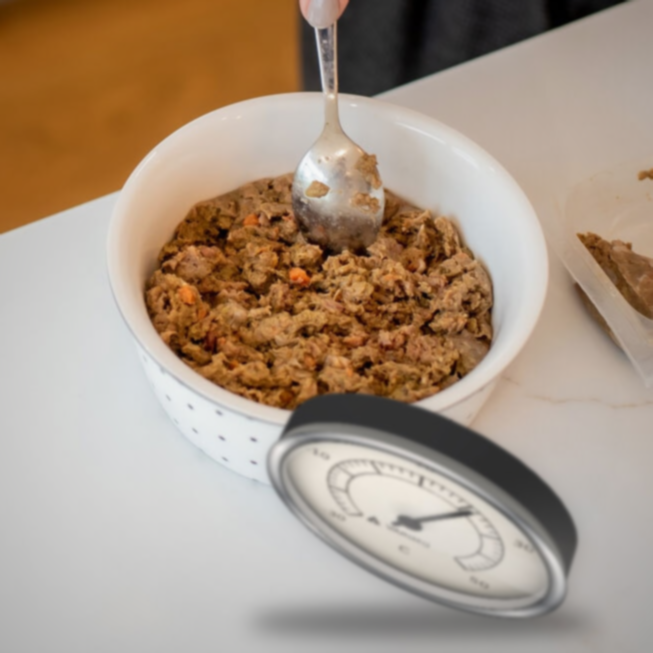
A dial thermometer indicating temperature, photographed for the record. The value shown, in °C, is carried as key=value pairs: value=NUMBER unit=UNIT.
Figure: value=20 unit=°C
